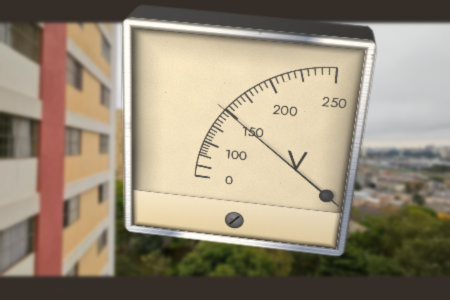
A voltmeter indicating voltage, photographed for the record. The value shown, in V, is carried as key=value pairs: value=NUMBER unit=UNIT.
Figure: value=150 unit=V
